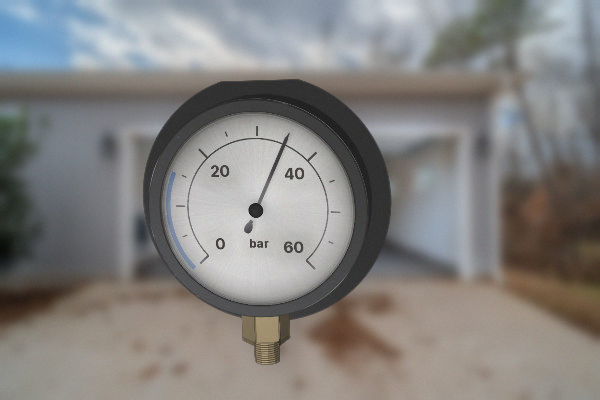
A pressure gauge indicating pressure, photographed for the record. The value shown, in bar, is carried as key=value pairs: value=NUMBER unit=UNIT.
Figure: value=35 unit=bar
